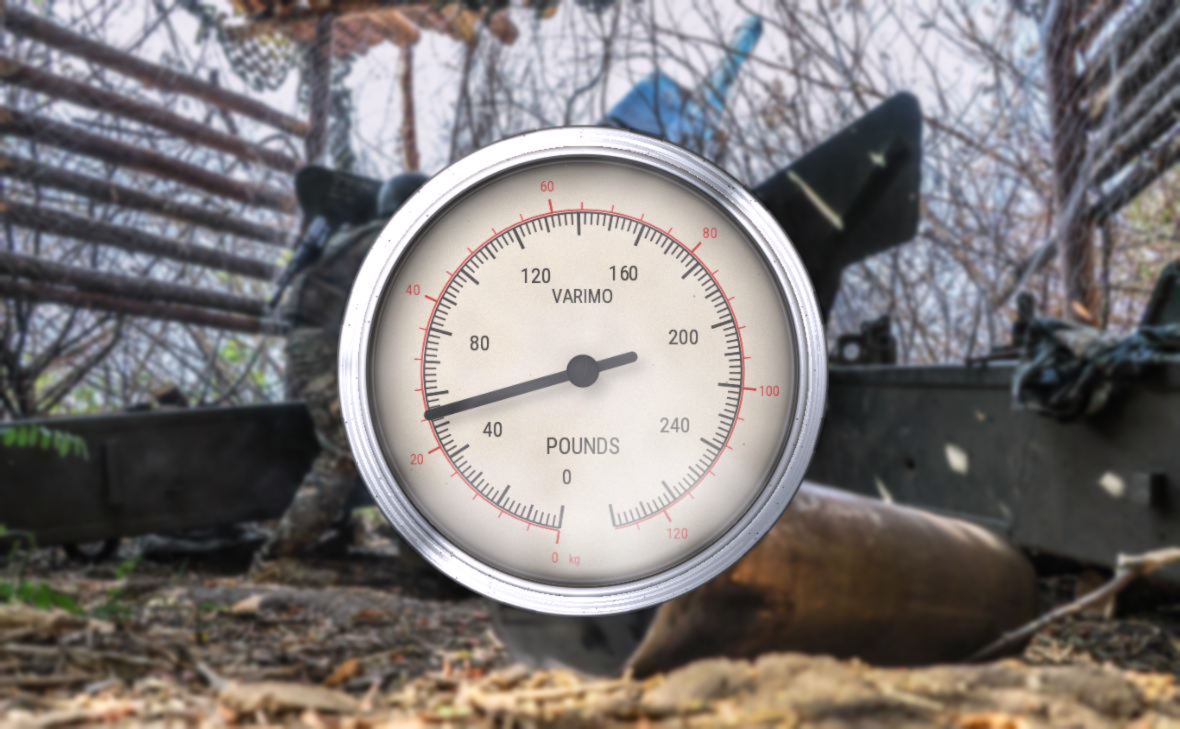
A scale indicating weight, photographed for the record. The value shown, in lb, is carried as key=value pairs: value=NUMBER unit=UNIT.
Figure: value=54 unit=lb
